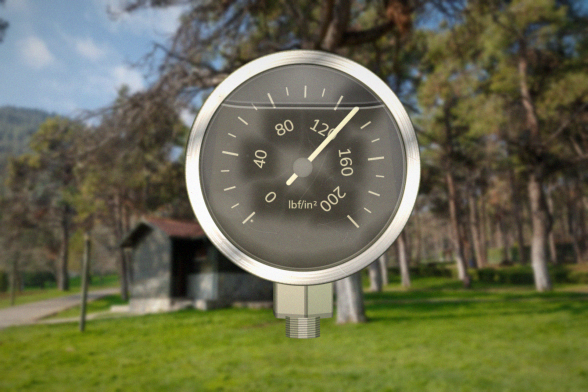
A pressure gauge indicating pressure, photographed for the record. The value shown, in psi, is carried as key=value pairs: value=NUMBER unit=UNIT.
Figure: value=130 unit=psi
